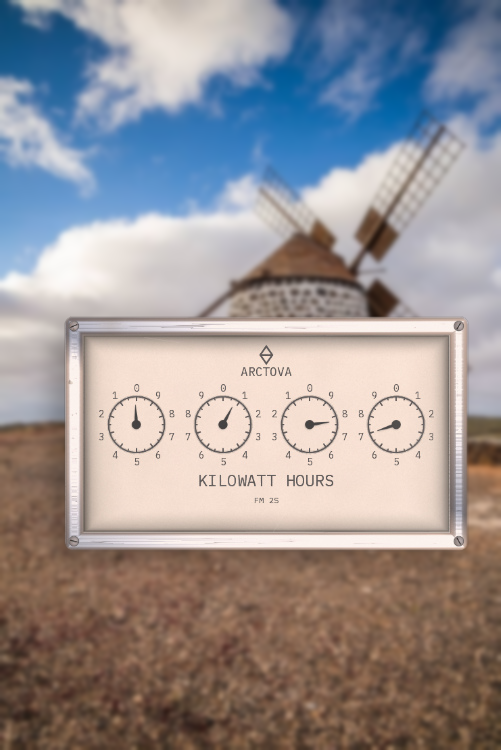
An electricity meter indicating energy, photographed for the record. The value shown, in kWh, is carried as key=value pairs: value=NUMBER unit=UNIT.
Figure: value=77 unit=kWh
